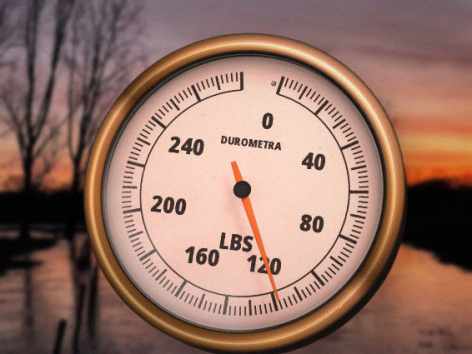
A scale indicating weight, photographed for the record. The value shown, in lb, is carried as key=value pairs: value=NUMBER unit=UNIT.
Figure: value=118 unit=lb
